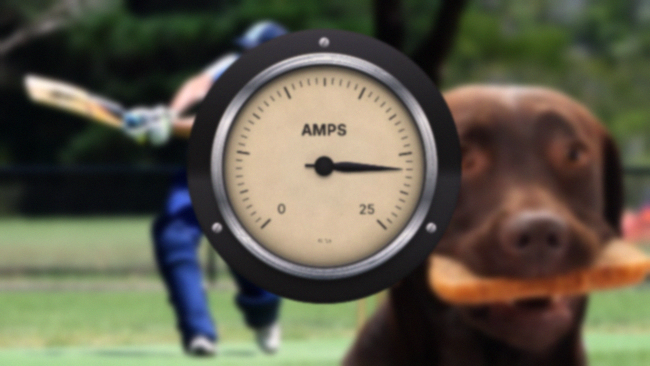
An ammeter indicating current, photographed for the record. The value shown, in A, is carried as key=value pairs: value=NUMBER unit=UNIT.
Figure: value=21 unit=A
